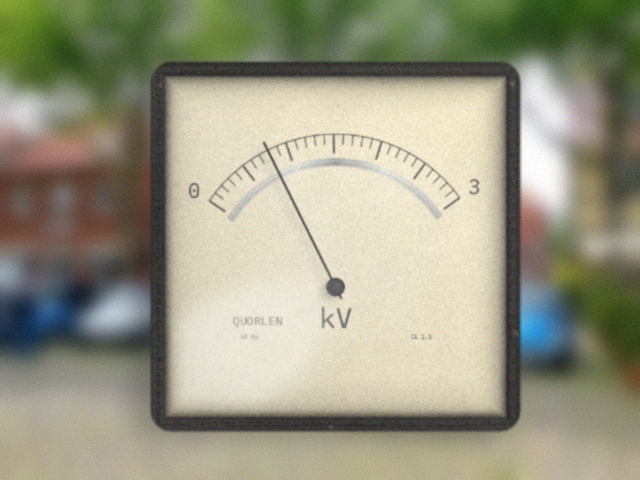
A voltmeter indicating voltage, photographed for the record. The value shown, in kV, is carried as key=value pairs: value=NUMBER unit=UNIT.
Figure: value=0.8 unit=kV
